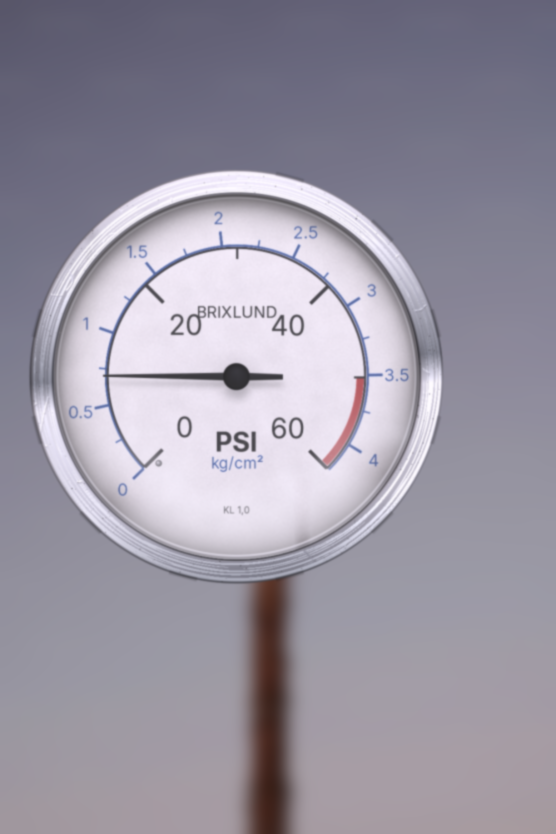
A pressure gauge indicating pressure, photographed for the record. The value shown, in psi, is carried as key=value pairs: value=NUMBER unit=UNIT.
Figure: value=10 unit=psi
